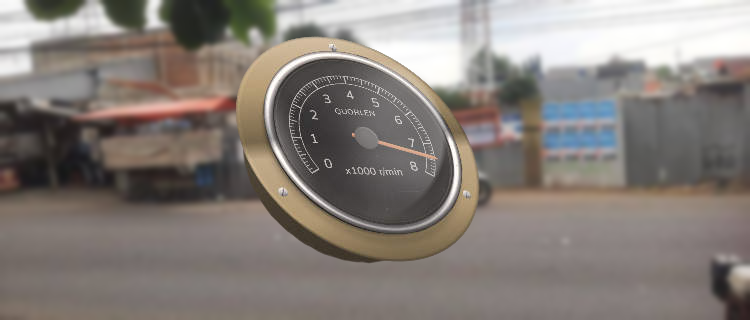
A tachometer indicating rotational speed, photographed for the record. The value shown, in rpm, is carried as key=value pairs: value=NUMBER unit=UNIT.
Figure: value=7500 unit=rpm
